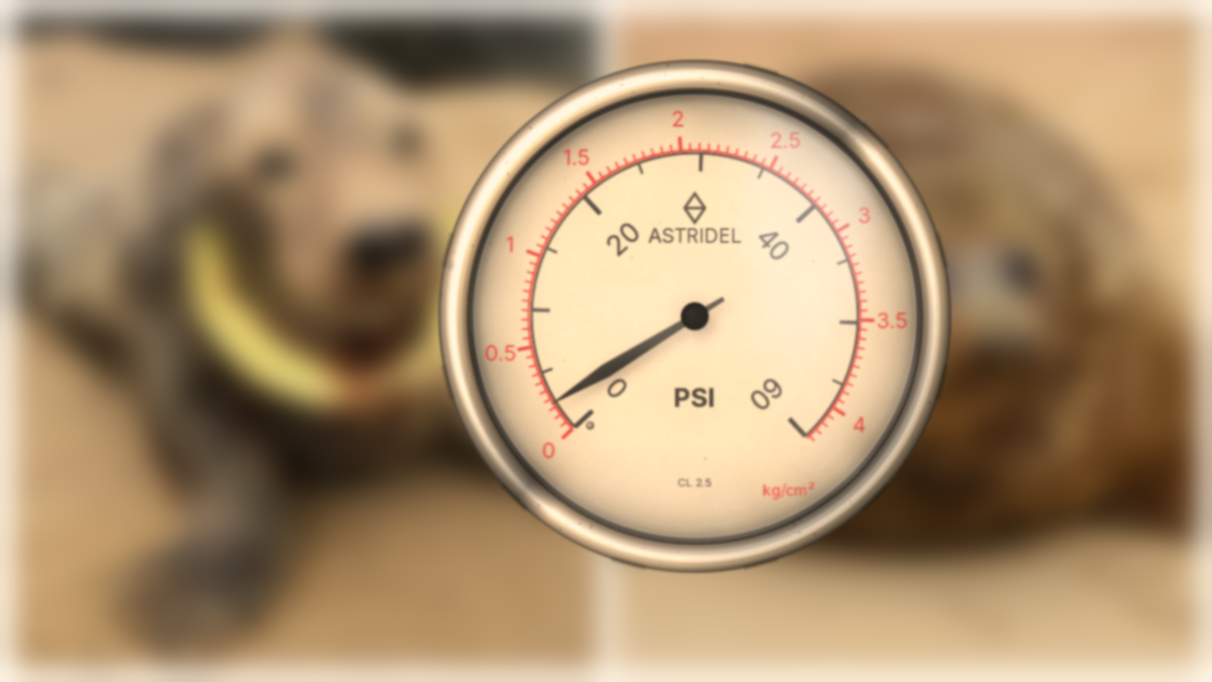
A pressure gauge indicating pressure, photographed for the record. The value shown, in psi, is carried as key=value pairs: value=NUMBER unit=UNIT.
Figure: value=2.5 unit=psi
